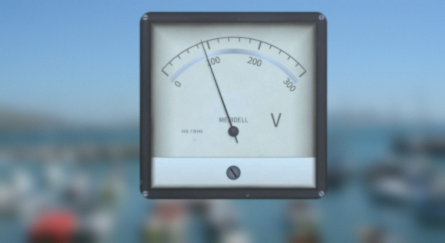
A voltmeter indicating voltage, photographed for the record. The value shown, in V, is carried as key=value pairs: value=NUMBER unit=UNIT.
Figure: value=90 unit=V
